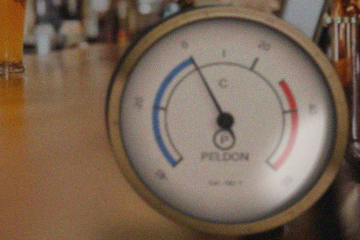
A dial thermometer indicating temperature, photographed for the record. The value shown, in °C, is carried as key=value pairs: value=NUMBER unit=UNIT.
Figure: value=0 unit=°C
